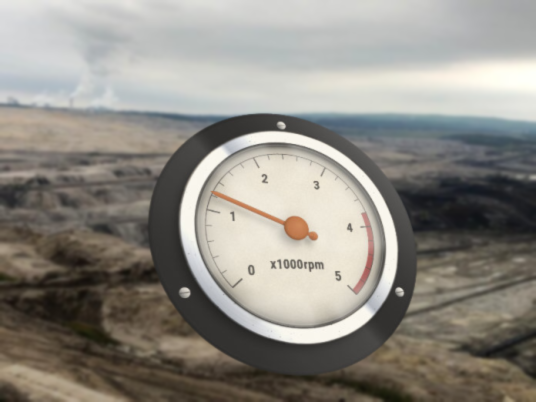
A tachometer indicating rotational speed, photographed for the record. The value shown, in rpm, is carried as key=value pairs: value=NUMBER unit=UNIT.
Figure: value=1200 unit=rpm
